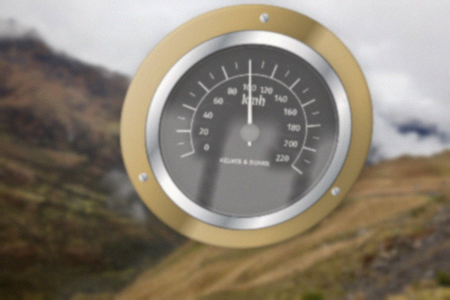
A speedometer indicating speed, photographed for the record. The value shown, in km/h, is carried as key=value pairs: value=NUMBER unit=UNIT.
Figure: value=100 unit=km/h
